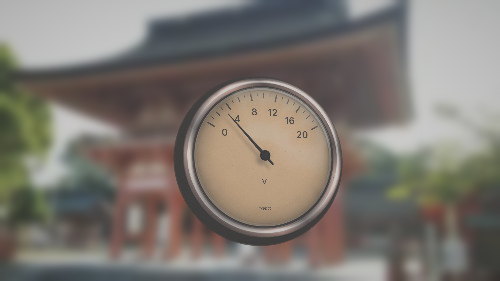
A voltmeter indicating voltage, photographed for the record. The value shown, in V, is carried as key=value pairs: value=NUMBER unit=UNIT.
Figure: value=3 unit=V
